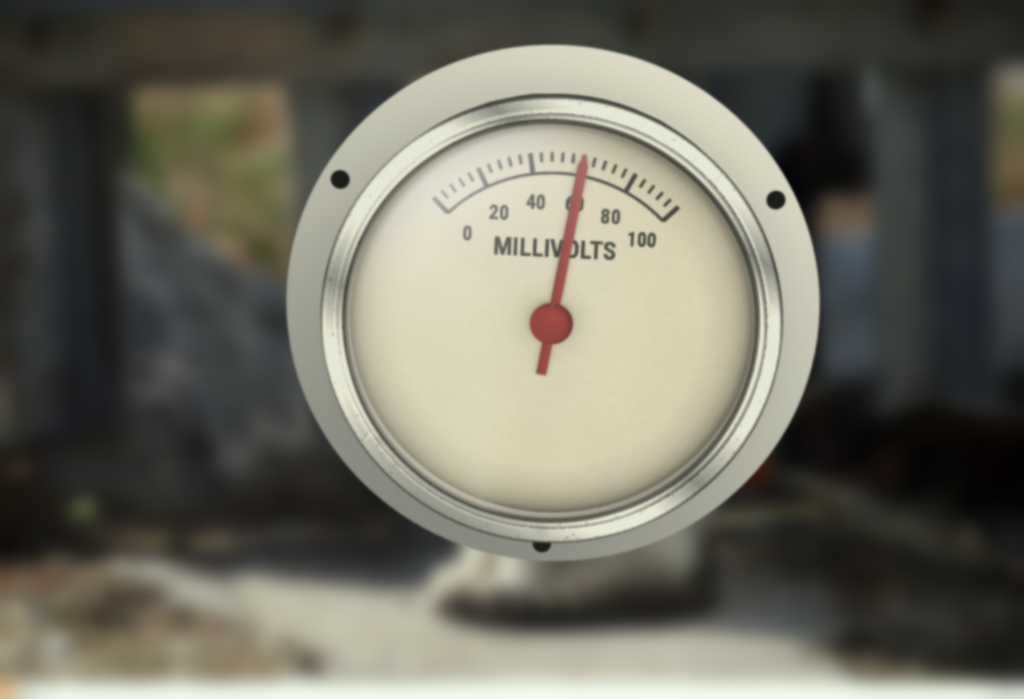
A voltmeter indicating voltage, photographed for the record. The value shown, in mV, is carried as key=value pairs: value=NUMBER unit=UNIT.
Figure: value=60 unit=mV
